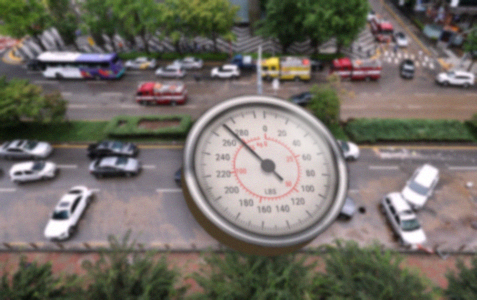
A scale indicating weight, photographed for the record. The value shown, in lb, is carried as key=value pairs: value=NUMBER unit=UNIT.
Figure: value=270 unit=lb
